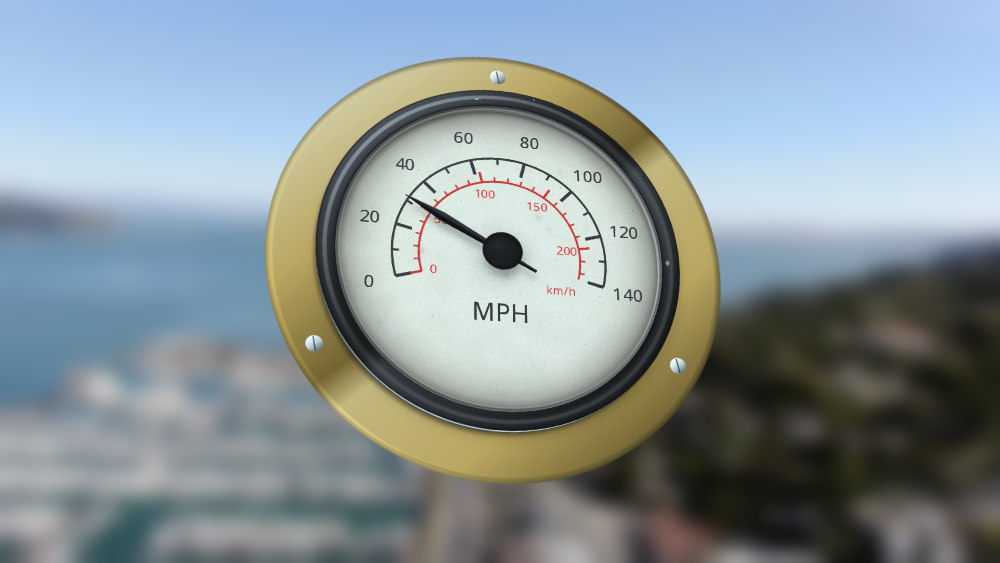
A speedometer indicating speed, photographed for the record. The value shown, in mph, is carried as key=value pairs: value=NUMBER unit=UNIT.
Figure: value=30 unit=mph
